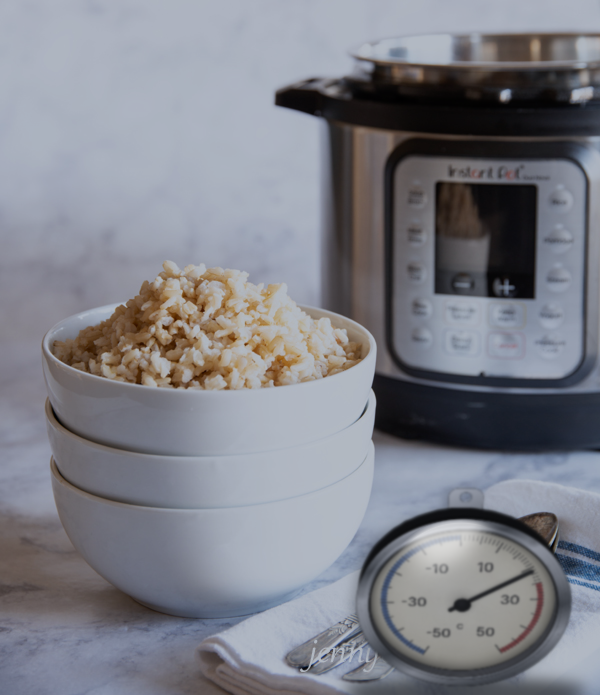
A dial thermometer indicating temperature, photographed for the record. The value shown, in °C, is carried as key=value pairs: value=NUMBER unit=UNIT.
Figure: value=20 unit=°C
